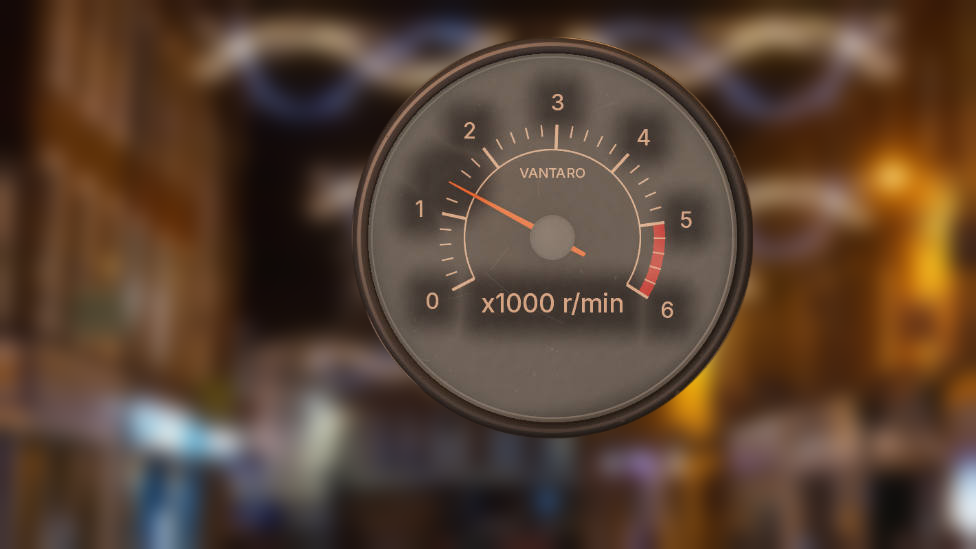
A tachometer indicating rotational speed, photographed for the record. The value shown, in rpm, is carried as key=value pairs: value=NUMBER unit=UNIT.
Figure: value=1400 unit=rpm
